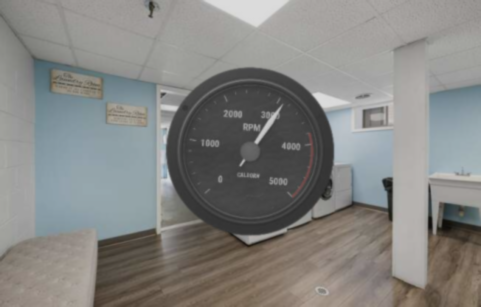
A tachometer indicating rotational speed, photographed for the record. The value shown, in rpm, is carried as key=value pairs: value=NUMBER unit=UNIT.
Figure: value=3100 unit=rpm
